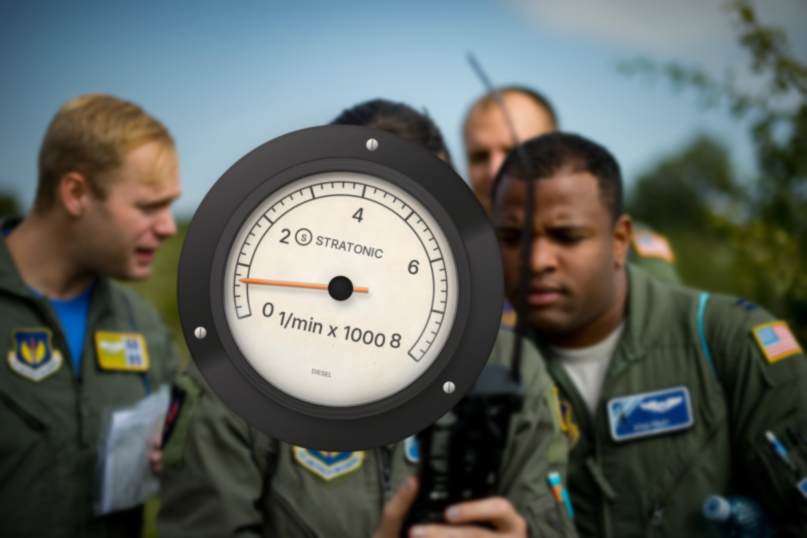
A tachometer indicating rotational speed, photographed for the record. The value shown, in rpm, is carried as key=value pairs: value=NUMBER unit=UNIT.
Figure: value=700 unit=rpm
